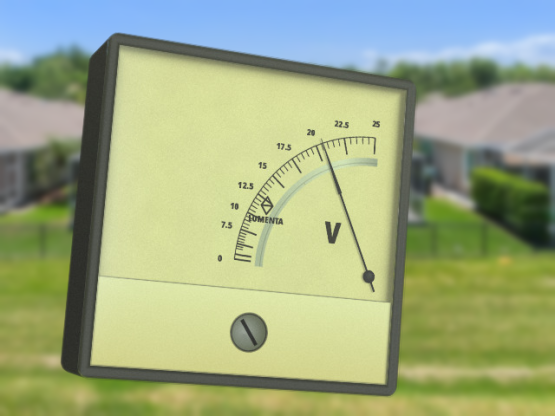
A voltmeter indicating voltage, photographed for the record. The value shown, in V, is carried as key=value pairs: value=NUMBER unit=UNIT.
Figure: value=20.5 unit=V
